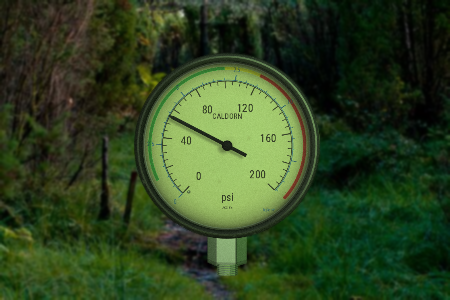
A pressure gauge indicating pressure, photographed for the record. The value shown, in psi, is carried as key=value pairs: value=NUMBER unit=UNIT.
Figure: value=55 unit=psi
